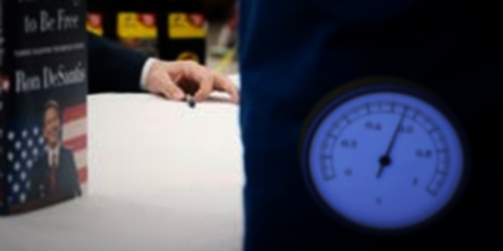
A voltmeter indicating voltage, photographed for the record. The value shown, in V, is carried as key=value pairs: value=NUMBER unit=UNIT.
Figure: value=0.55 unit=V
